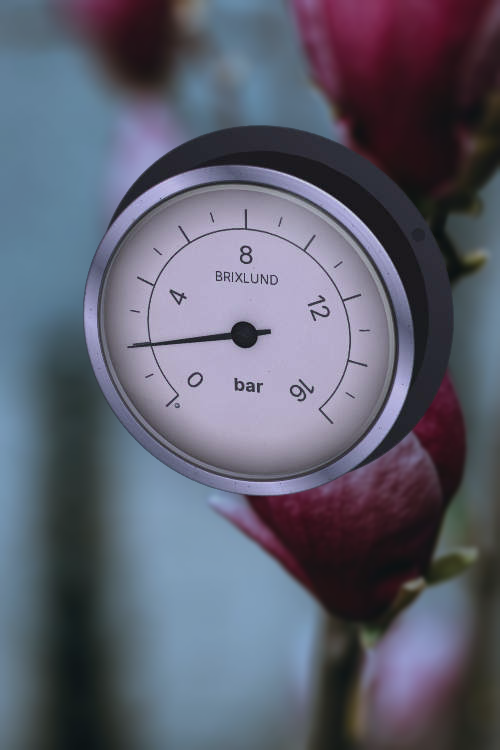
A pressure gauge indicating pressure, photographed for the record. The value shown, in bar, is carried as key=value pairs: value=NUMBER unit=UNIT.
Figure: value=2 unit=bar
